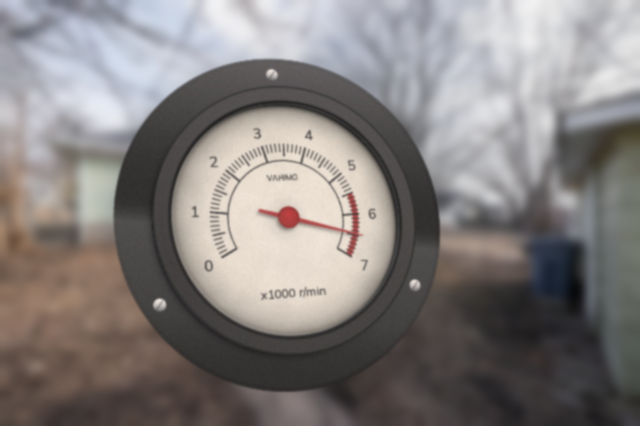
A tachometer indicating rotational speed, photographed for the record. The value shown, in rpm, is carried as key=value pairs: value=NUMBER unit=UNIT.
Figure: value=6500 unit=rpm
